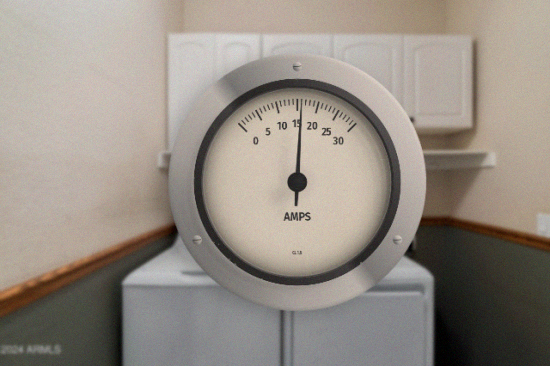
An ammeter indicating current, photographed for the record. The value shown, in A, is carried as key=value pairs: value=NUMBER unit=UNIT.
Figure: value=16 unit=A
